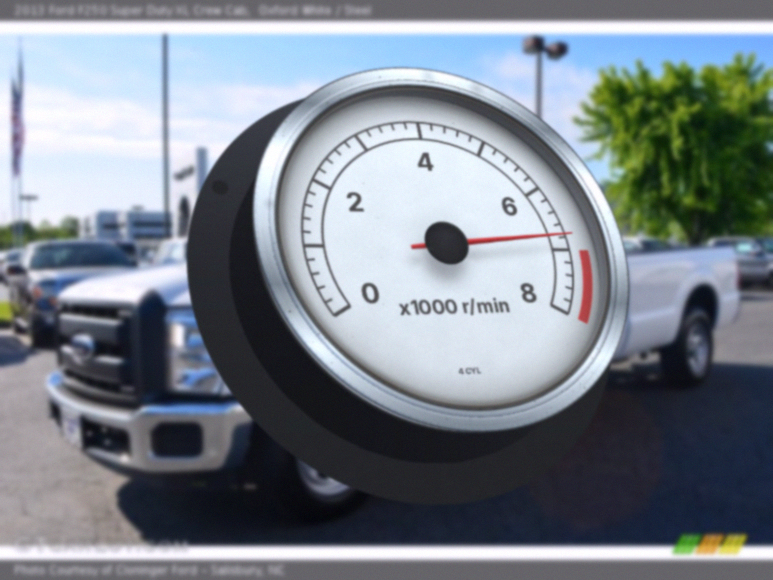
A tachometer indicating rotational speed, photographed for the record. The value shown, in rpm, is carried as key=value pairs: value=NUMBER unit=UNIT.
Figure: value=6800 unit=rpm
